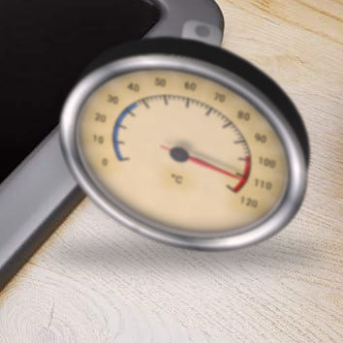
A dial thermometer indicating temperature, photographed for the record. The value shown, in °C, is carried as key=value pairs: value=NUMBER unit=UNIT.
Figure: value=110 unit=°C
